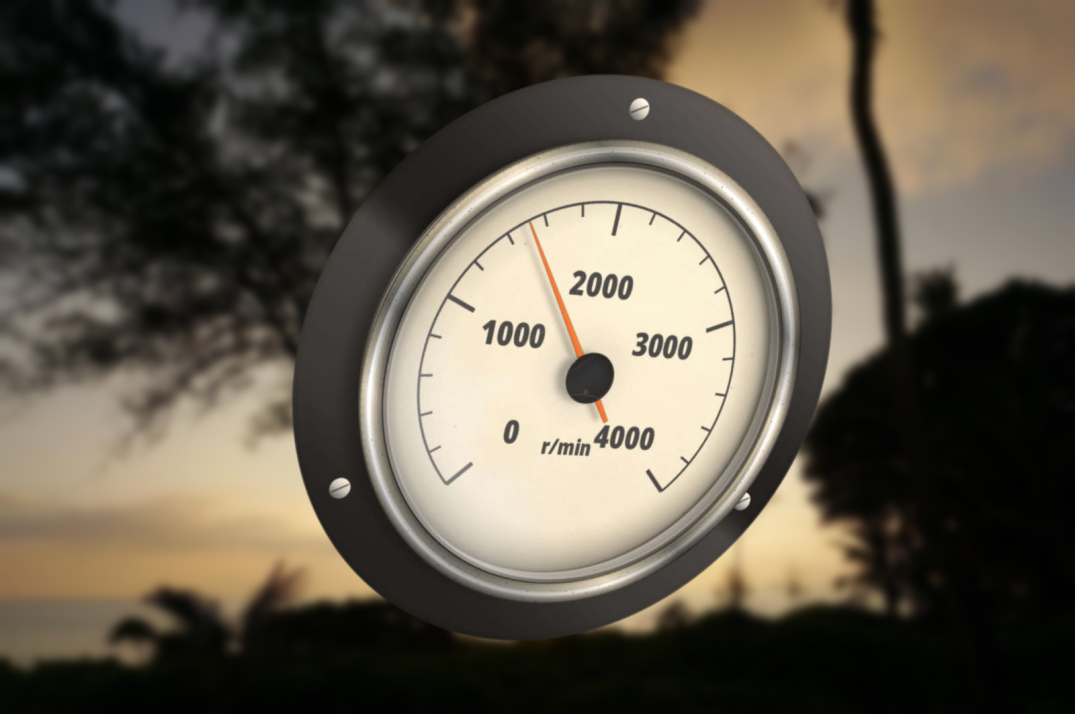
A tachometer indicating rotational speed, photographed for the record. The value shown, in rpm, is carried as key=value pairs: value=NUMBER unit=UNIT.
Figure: value=1500 unit=rpm
